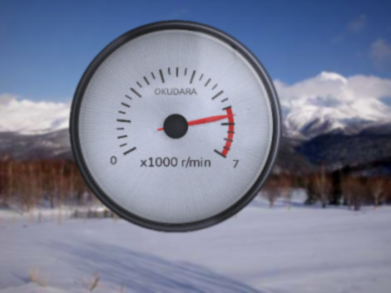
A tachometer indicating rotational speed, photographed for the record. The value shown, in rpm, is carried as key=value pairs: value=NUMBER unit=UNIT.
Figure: value=5750 unit=rpm
